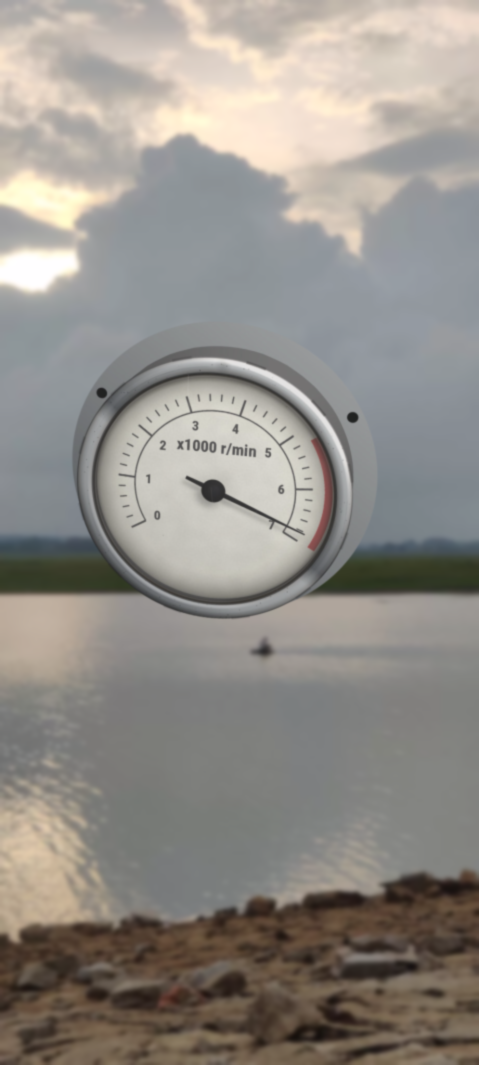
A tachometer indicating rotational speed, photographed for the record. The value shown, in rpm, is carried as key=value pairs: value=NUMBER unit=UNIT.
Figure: value=6800 unit=rpm
